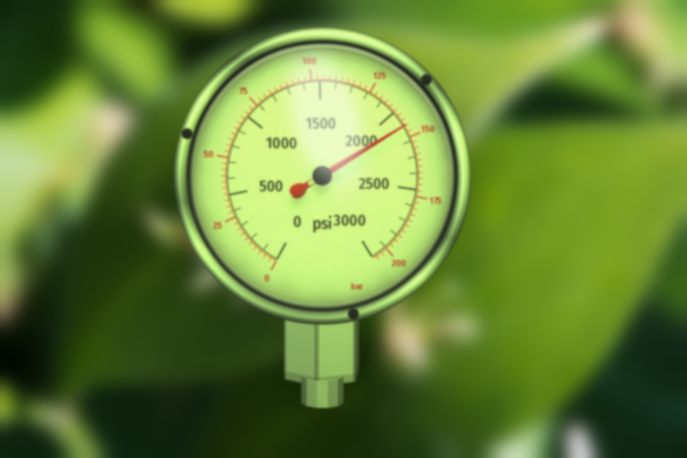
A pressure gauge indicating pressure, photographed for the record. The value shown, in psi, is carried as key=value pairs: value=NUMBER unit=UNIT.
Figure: value=2100 unit=psi
